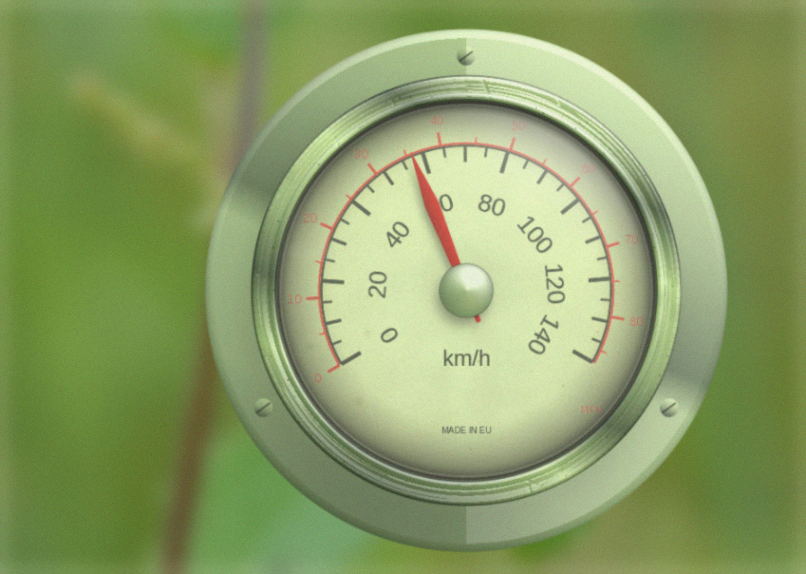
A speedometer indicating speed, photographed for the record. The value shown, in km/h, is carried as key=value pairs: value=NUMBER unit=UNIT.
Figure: value=57.5 unit=km/h
